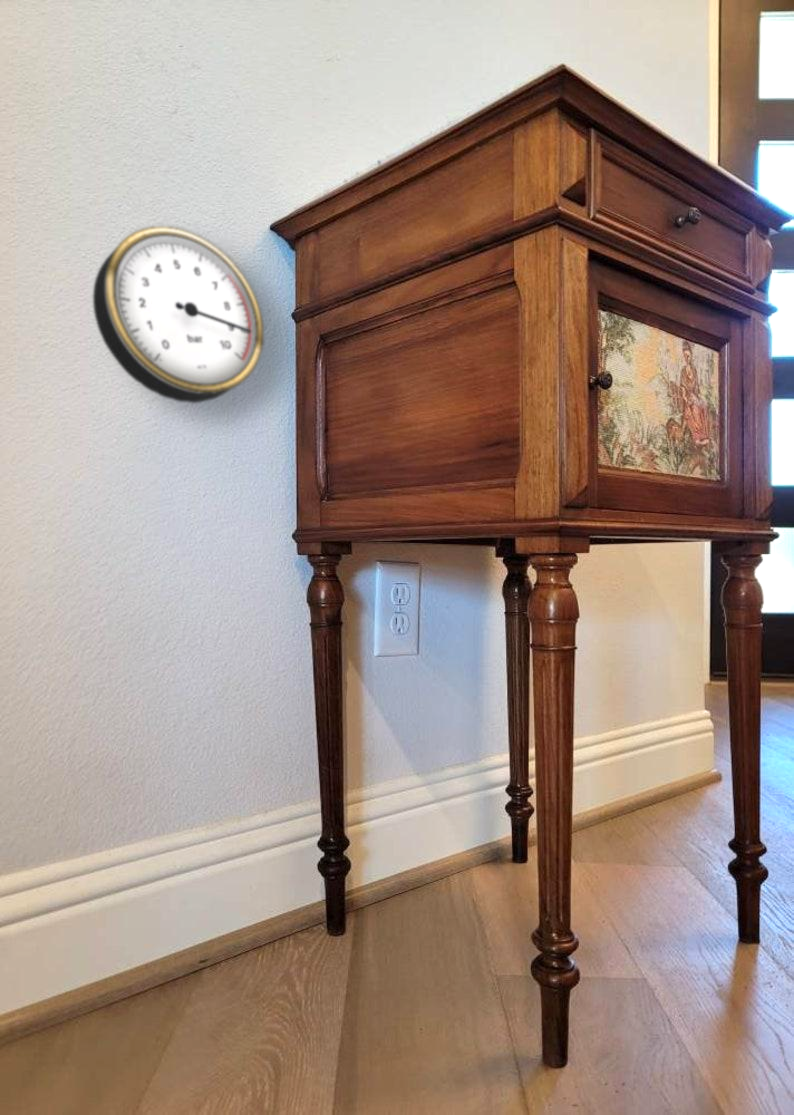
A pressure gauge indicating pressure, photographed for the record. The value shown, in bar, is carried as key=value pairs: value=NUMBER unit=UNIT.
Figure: value=9 unit=bar
